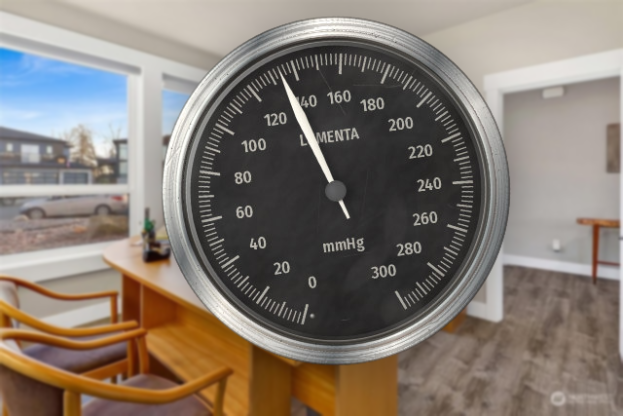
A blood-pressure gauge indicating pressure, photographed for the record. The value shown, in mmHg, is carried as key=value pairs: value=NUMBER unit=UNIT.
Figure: value=134 unit=mmHg
